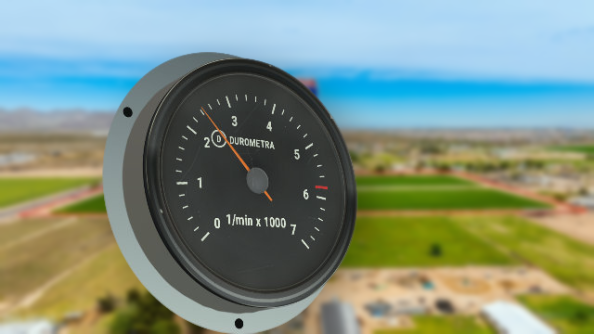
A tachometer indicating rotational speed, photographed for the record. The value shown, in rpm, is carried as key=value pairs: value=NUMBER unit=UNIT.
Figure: value=2400 unit=rpm
